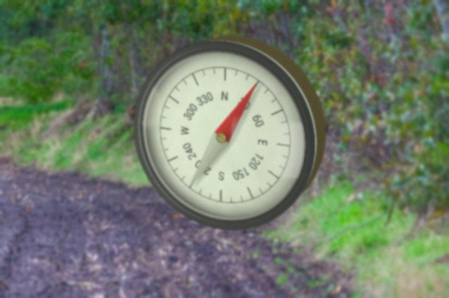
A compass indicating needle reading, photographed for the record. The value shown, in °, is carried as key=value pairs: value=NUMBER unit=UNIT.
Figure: value=30 unit=°
